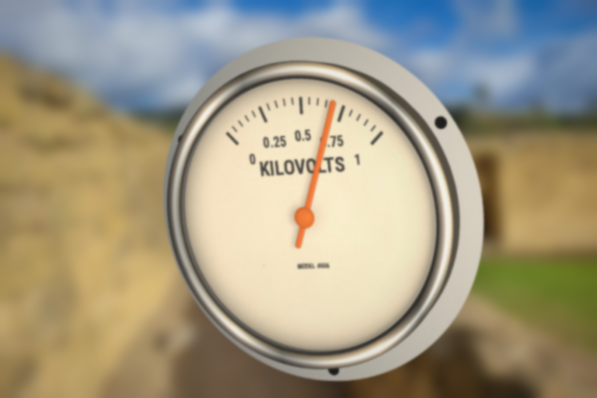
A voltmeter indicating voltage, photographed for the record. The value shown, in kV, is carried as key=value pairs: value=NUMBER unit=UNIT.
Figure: value=0.7 unit=kV
